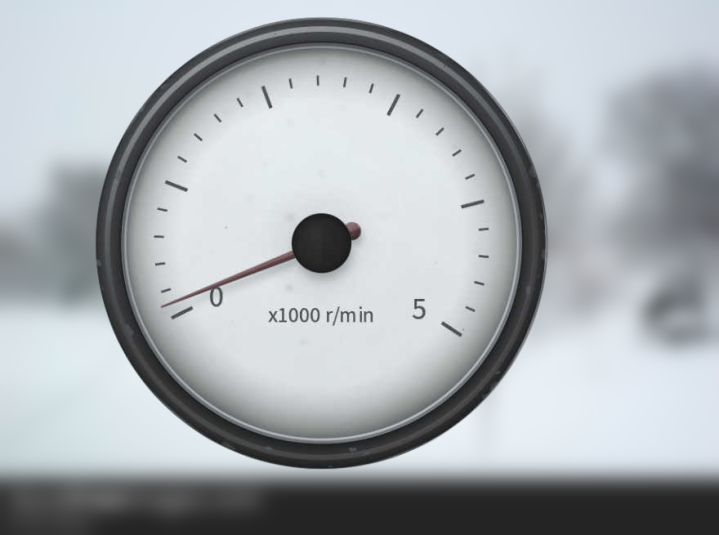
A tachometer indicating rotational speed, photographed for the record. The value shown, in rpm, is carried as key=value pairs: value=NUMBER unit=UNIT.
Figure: value=100 unit=rpm
